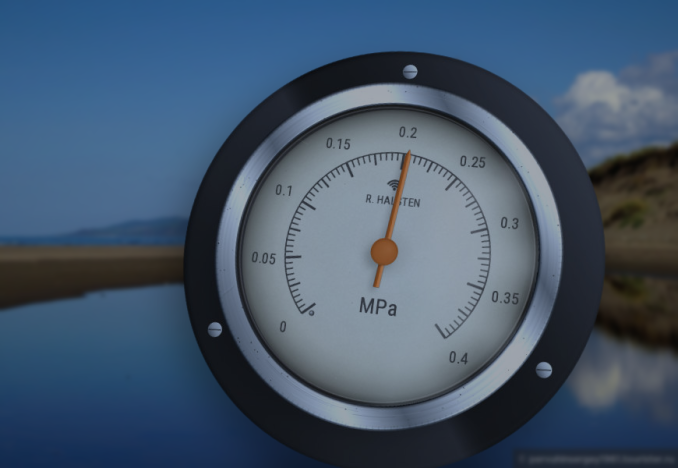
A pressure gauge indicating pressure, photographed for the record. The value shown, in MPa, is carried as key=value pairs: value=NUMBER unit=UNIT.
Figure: value=0.205 unit=MPa
